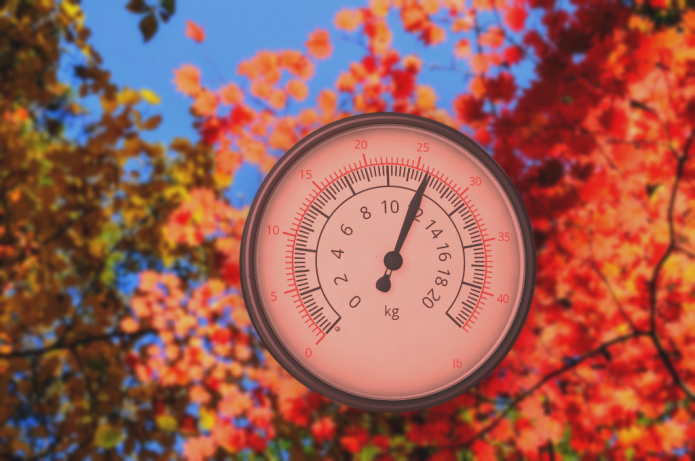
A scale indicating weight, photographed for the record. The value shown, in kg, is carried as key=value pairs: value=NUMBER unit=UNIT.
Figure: value=11.8 unit=kg
